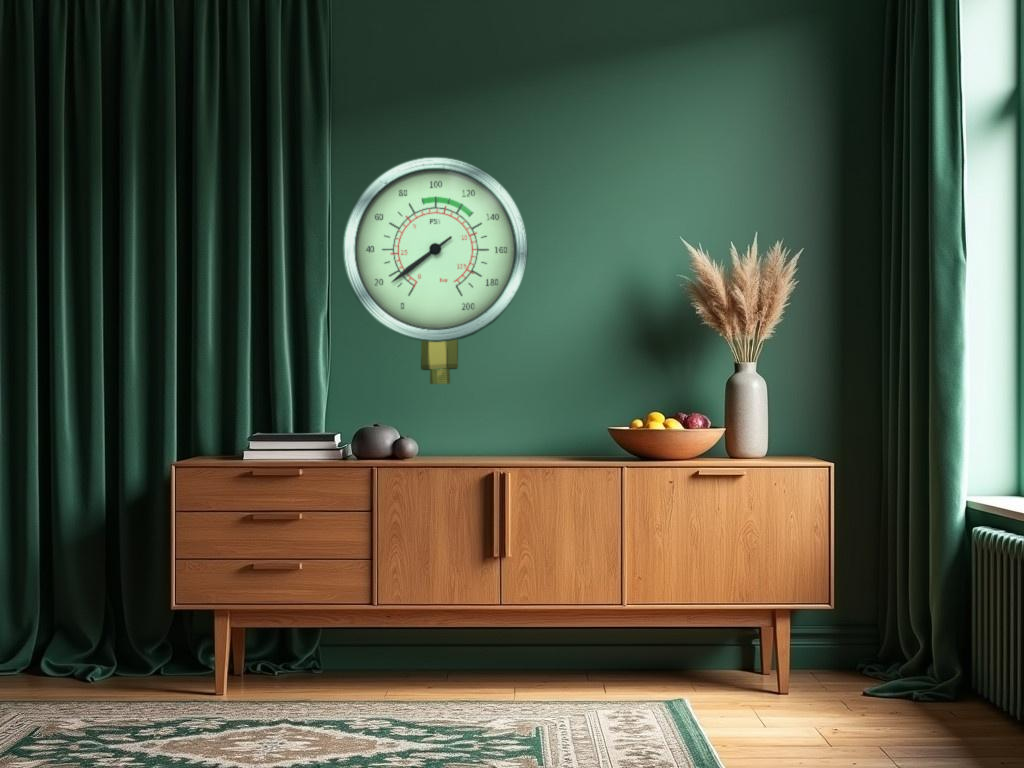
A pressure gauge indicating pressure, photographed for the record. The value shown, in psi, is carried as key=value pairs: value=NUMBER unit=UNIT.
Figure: value=15 unit=psi
